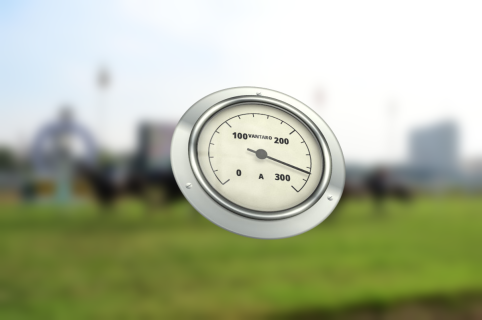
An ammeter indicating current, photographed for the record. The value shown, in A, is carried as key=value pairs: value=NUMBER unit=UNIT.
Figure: value=270 unit=A
